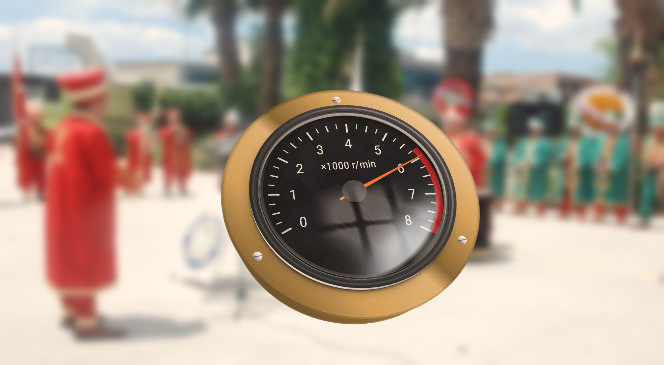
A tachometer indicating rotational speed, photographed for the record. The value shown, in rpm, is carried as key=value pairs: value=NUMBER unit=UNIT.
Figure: value=6000 unit=rpm
